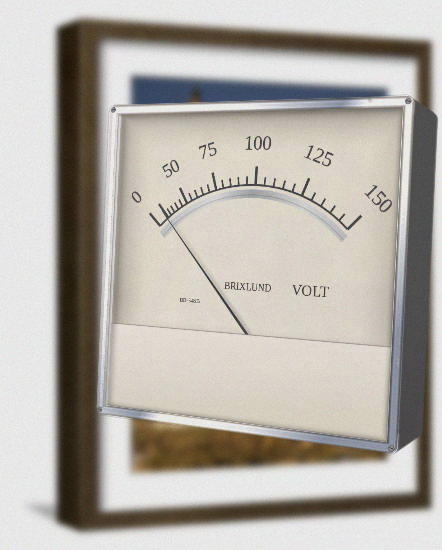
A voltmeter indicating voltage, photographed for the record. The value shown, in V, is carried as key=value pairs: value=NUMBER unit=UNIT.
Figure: value=25 unit=V
